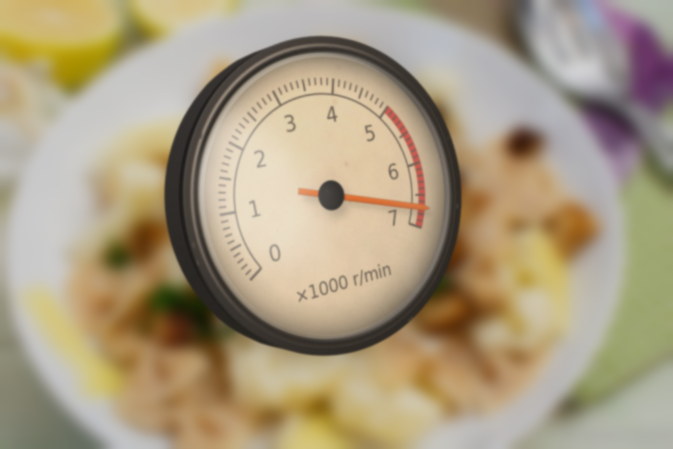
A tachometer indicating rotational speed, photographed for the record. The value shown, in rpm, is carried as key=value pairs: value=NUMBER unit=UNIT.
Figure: value=6700 unit=rpm
